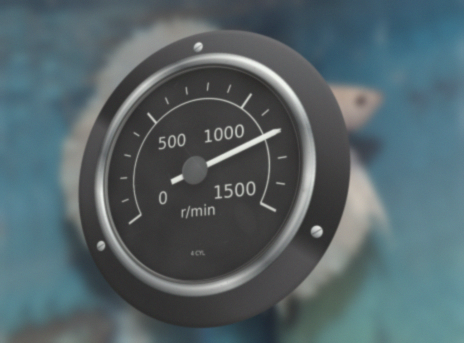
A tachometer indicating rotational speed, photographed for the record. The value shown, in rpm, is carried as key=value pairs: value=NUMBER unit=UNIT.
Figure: value=1200 unit=rpm
